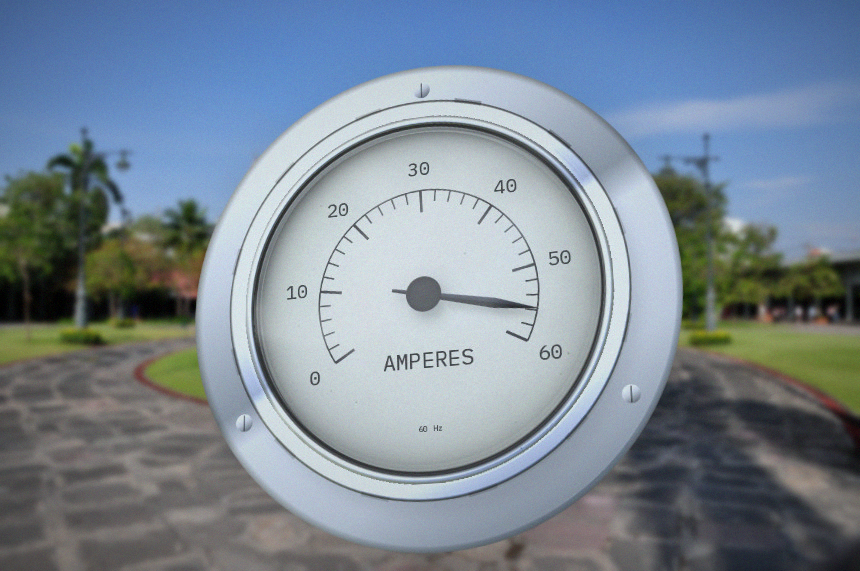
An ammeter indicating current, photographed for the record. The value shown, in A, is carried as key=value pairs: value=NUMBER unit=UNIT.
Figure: value=56 unit=A
